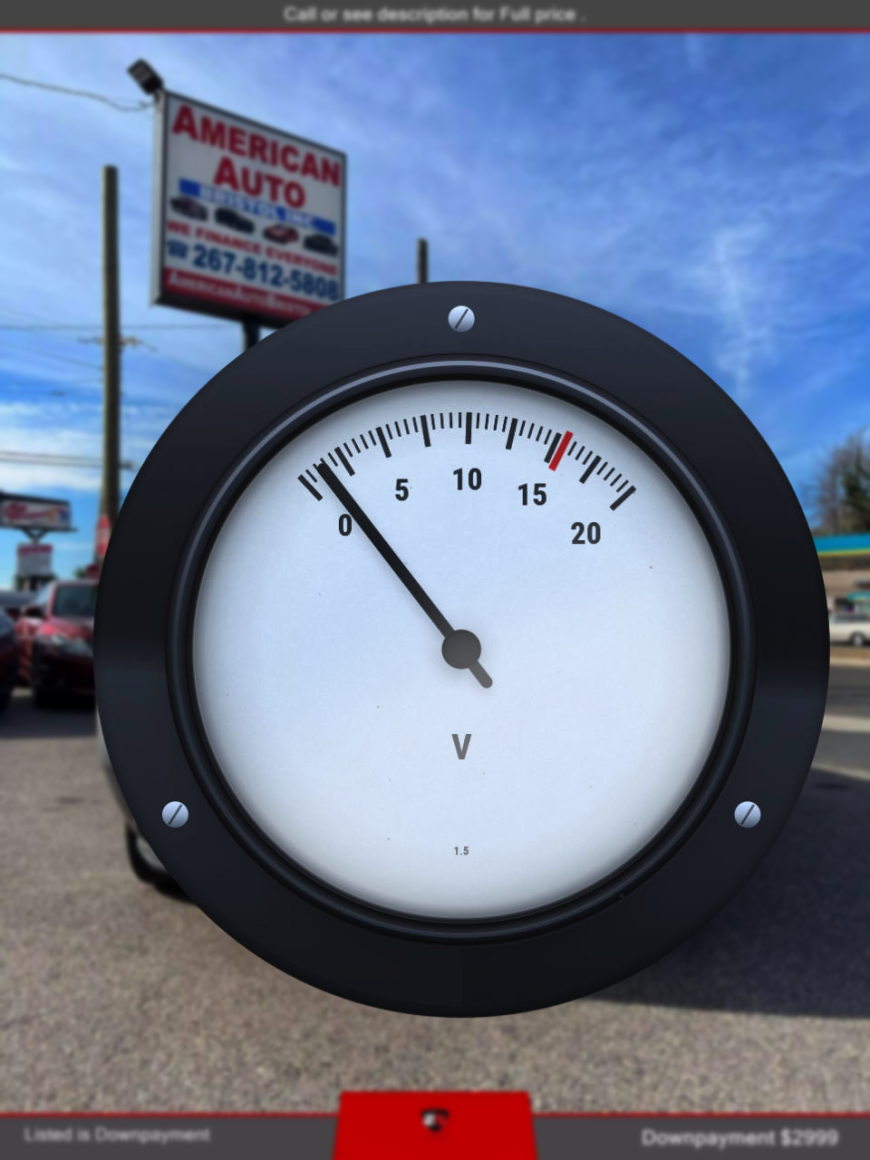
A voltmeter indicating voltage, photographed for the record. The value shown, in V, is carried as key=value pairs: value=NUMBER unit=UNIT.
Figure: value=1.25 unit=V
